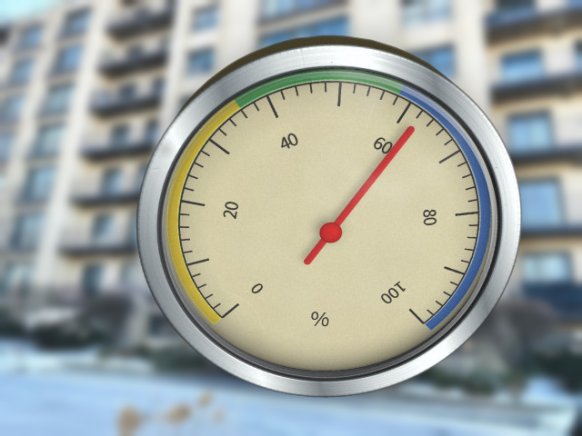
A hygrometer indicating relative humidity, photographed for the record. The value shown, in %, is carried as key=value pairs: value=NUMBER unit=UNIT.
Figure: value=62 unit=%
